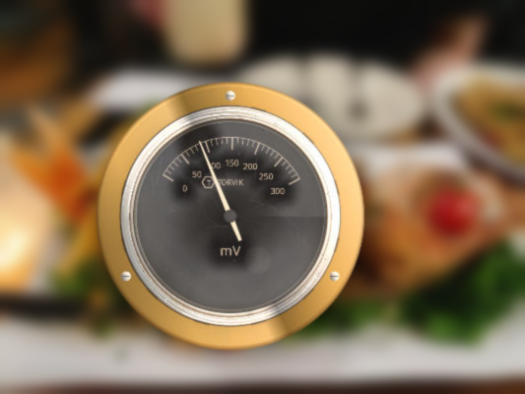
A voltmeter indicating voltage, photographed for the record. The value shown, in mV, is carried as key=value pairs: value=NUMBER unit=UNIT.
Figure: value=90 unit=mV
